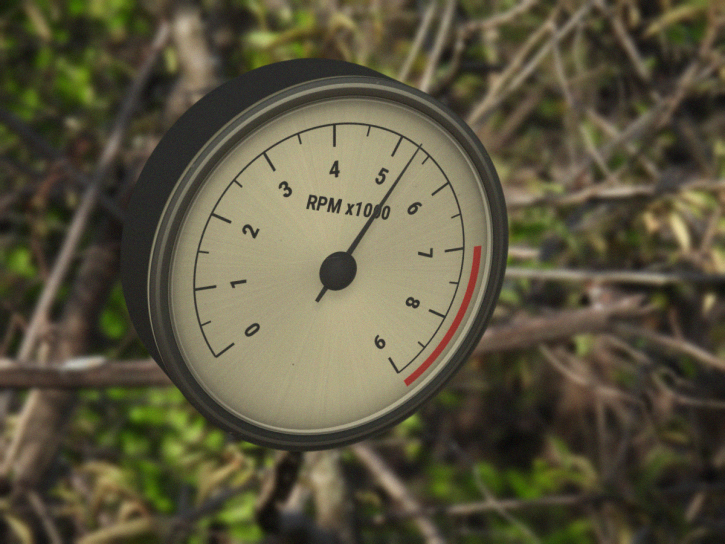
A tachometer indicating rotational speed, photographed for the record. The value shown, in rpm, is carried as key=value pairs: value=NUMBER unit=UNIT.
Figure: value=5250 unit=rpm
